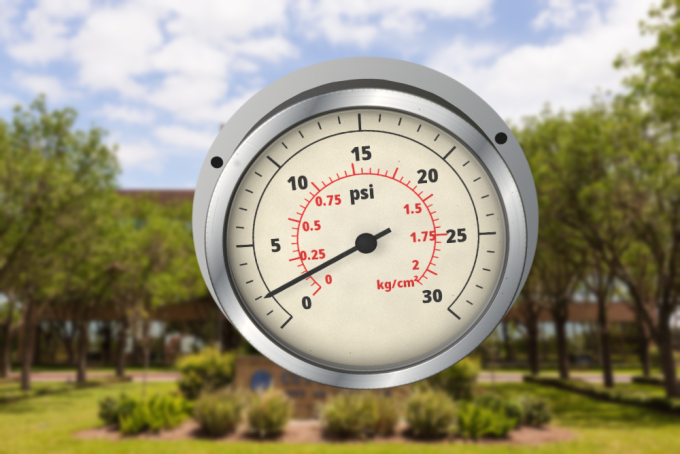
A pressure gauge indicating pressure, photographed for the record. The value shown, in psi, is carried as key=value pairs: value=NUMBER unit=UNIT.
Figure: value=2 unit=psi
